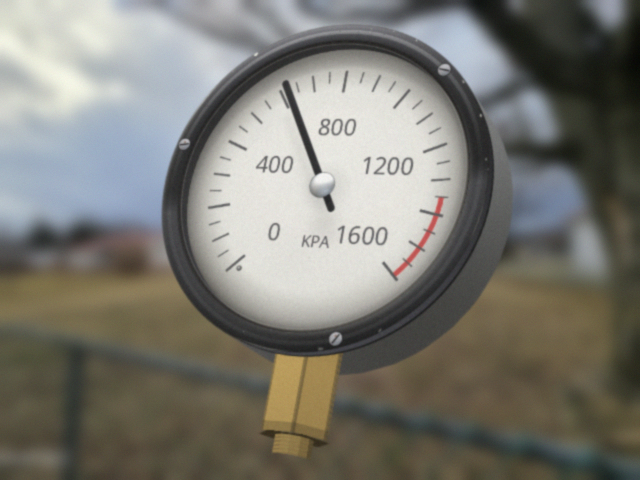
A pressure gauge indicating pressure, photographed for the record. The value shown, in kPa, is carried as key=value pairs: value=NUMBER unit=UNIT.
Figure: value=625 unit=kPa
